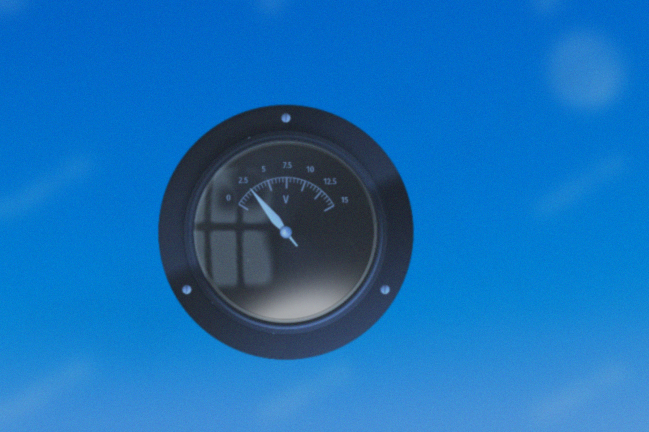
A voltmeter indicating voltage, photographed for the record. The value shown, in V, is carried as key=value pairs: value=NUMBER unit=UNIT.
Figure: value=2.5 unit=V
